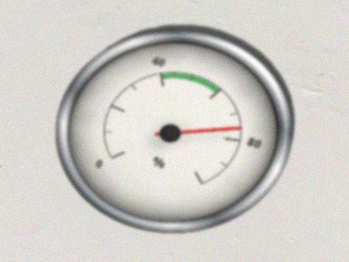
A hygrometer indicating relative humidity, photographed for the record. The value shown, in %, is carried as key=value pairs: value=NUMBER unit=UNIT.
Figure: value=75 unit=%
